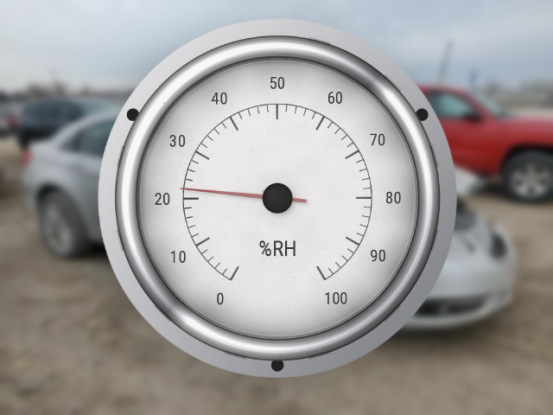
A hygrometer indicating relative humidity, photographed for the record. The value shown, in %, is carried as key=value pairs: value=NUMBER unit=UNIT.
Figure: value=22 unit=%
